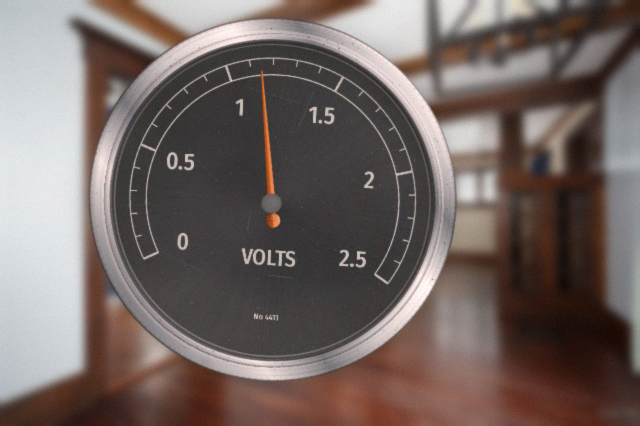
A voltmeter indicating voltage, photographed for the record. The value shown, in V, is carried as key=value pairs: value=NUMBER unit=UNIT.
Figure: value=1.15 unit=V
